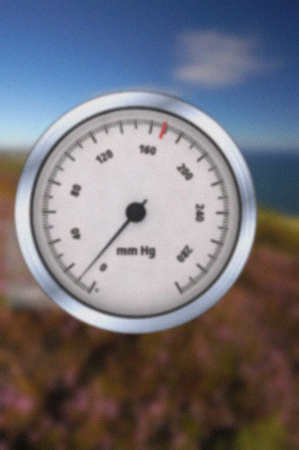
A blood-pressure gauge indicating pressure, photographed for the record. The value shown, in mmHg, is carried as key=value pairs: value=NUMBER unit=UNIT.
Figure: value=10 unit=mmHg
